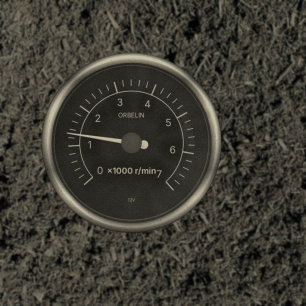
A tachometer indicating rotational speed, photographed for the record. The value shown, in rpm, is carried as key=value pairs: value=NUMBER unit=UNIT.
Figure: value=1300 unit=rpm
